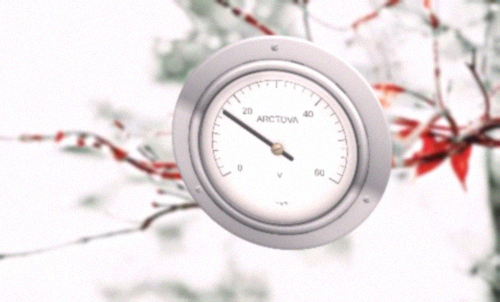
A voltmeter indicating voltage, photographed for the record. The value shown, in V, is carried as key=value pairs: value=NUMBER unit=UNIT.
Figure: value=16 unit=V
